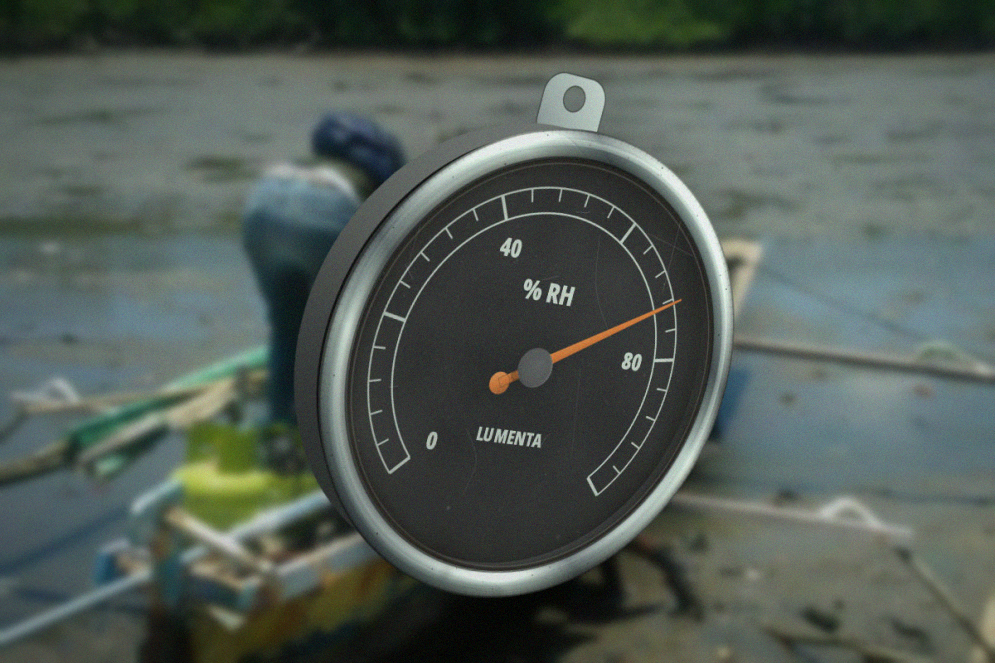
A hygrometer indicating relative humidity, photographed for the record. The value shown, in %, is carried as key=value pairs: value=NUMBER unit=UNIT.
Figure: value=72 unit=%
